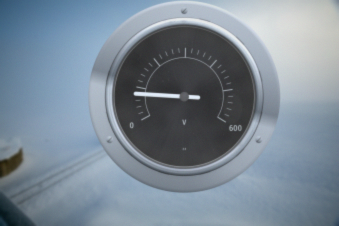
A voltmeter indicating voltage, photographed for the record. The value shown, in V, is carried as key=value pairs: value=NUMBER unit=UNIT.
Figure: value=80 unit=V
